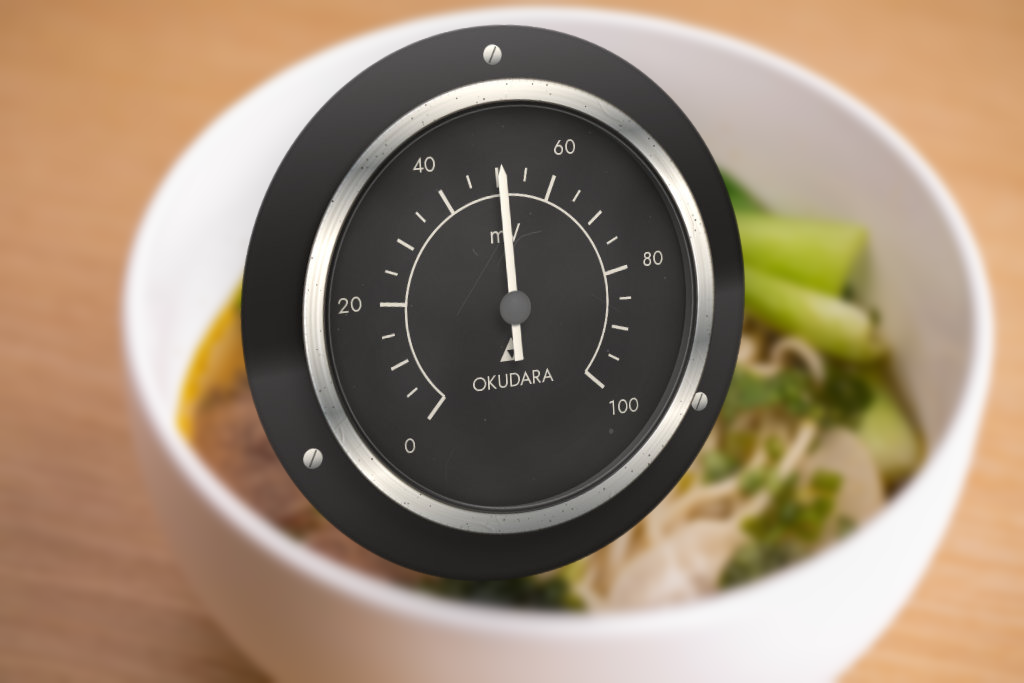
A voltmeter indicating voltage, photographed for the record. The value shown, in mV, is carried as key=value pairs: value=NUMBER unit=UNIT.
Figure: value=50 unit=mV
